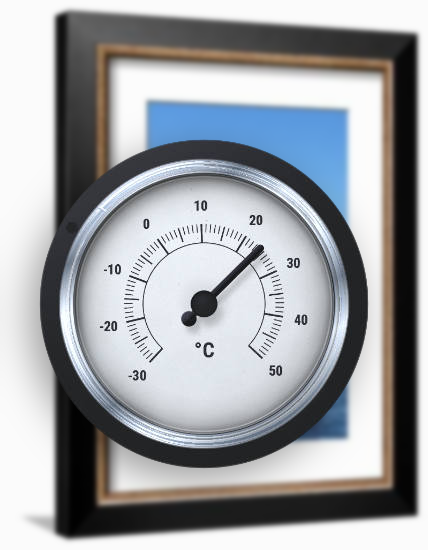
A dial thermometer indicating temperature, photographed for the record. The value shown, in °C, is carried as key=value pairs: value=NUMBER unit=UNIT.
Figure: value=24 unit=°C
